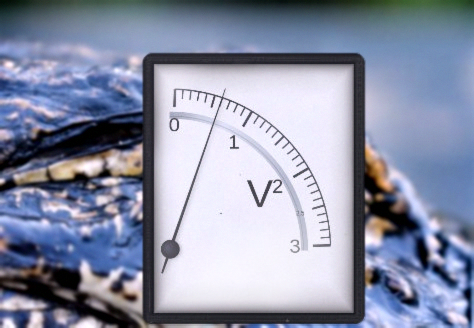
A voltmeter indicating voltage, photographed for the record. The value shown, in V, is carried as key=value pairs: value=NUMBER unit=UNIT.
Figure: value=0.6 unit=V
